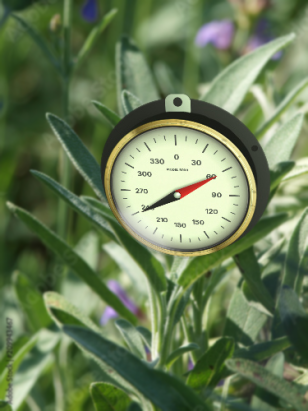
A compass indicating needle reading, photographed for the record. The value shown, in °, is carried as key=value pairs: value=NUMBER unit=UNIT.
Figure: value=60 unit=°
